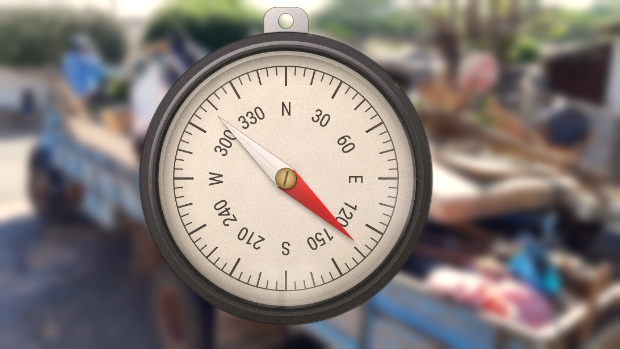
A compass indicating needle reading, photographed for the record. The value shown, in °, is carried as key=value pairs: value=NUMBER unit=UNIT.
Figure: value=132.5 unit=°
